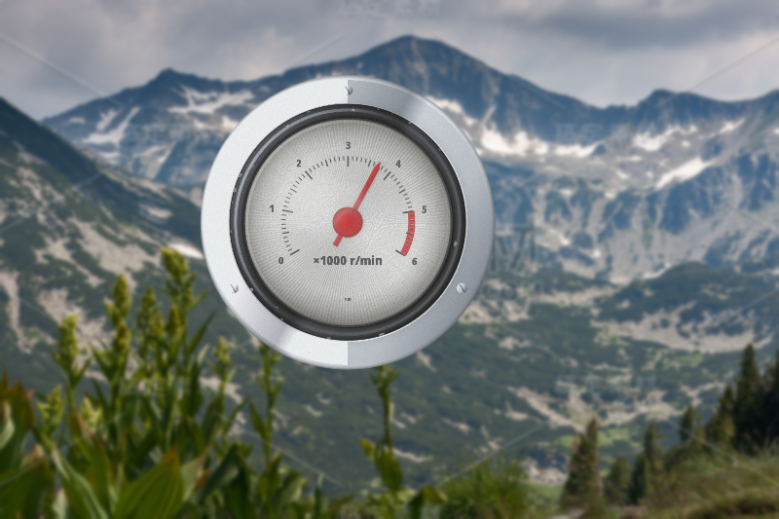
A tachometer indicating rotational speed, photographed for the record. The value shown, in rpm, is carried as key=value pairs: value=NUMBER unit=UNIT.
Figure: value=3700 unit=rpm
